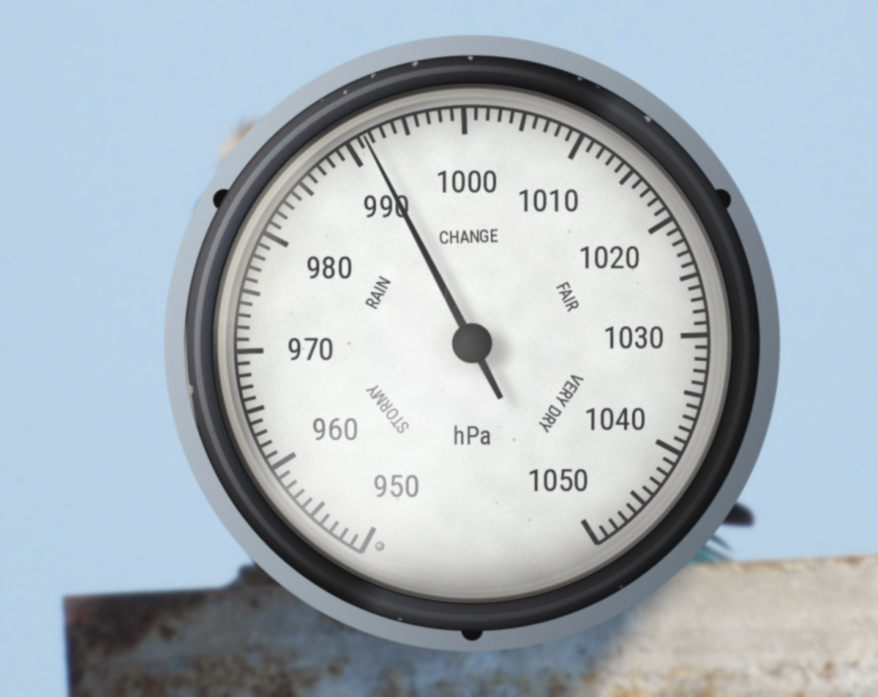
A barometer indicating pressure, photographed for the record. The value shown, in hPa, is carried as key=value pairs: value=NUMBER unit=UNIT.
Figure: value=991.5 unit=hPa
